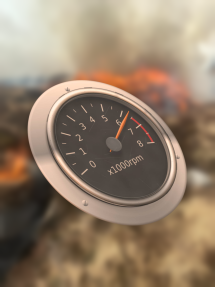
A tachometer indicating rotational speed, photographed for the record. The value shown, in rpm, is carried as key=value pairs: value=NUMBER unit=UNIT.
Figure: value=6250 unit=rpm
